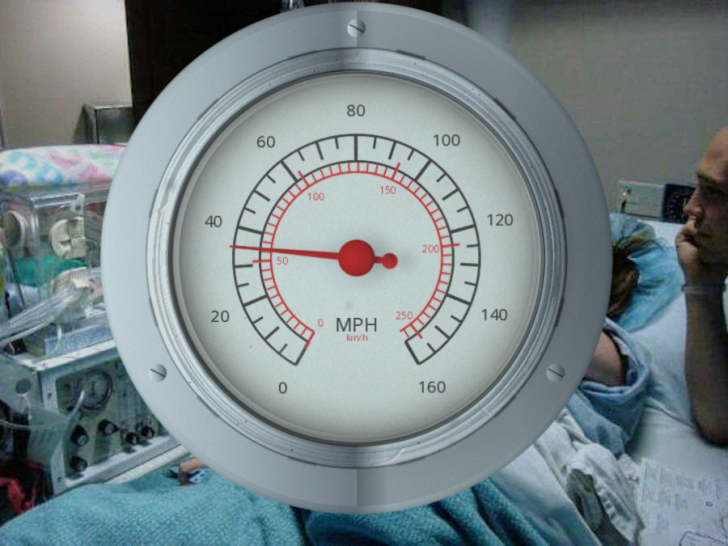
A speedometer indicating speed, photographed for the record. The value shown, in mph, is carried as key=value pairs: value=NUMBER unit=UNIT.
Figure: value=35 unit=mph
